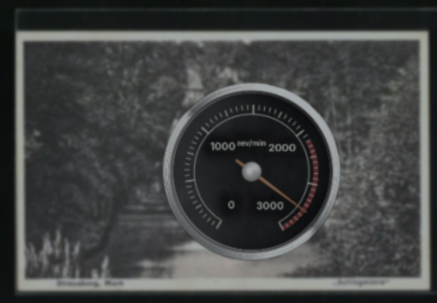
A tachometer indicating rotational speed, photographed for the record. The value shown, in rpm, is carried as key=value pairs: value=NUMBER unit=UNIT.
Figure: value=2750 unit=rpm
